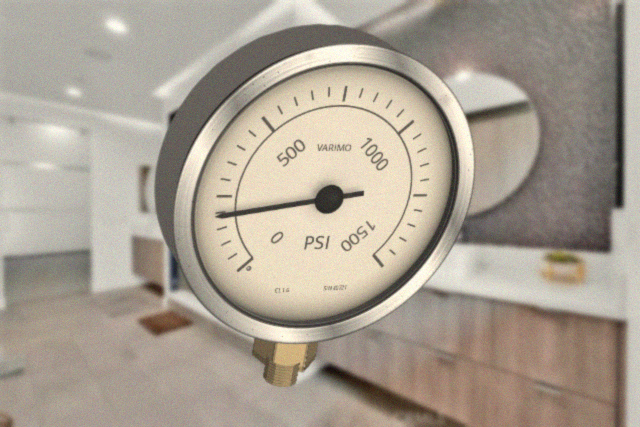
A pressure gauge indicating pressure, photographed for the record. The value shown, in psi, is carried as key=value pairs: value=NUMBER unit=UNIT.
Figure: value=200 unit=psi
